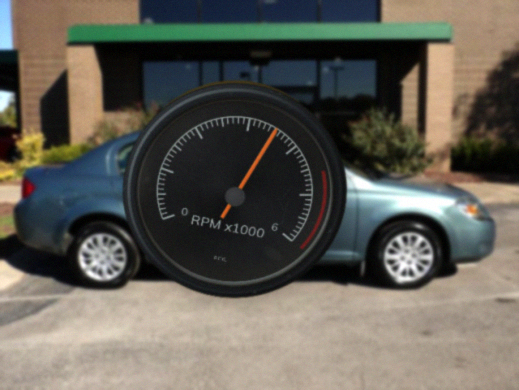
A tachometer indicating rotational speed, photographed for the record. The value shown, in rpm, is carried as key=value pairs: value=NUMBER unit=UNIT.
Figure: value=3500 unit=rpm
